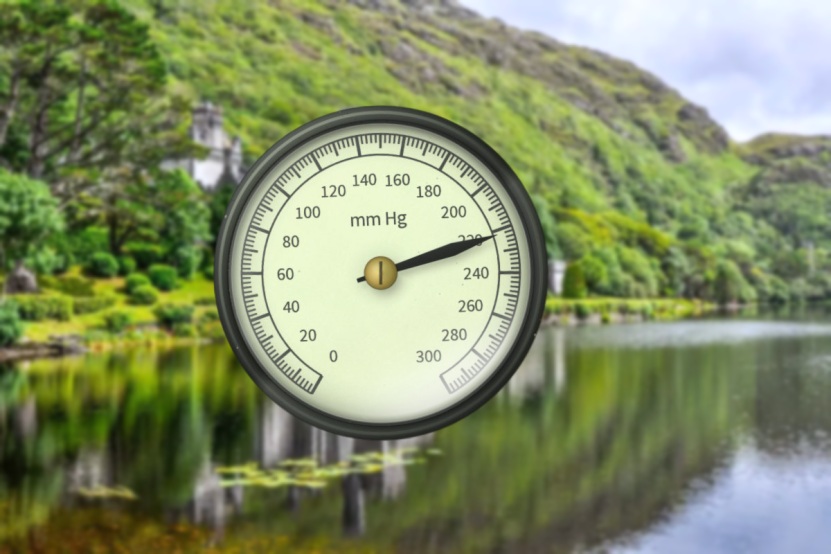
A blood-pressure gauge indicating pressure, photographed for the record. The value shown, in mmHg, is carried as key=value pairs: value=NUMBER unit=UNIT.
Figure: value=222 unit=mmHg
